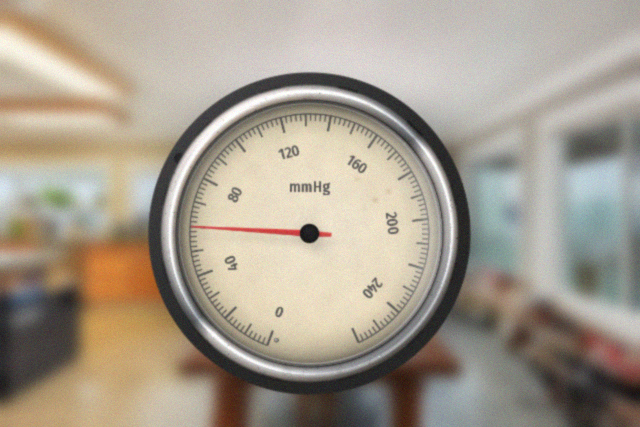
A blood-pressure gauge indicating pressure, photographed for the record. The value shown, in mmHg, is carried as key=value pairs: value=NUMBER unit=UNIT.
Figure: value=60 unit=mmHg
